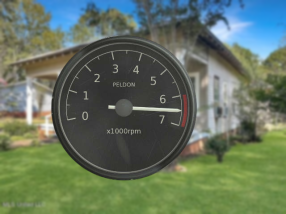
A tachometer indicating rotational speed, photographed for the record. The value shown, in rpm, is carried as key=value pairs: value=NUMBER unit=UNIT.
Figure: value=6500 unit=rpm
